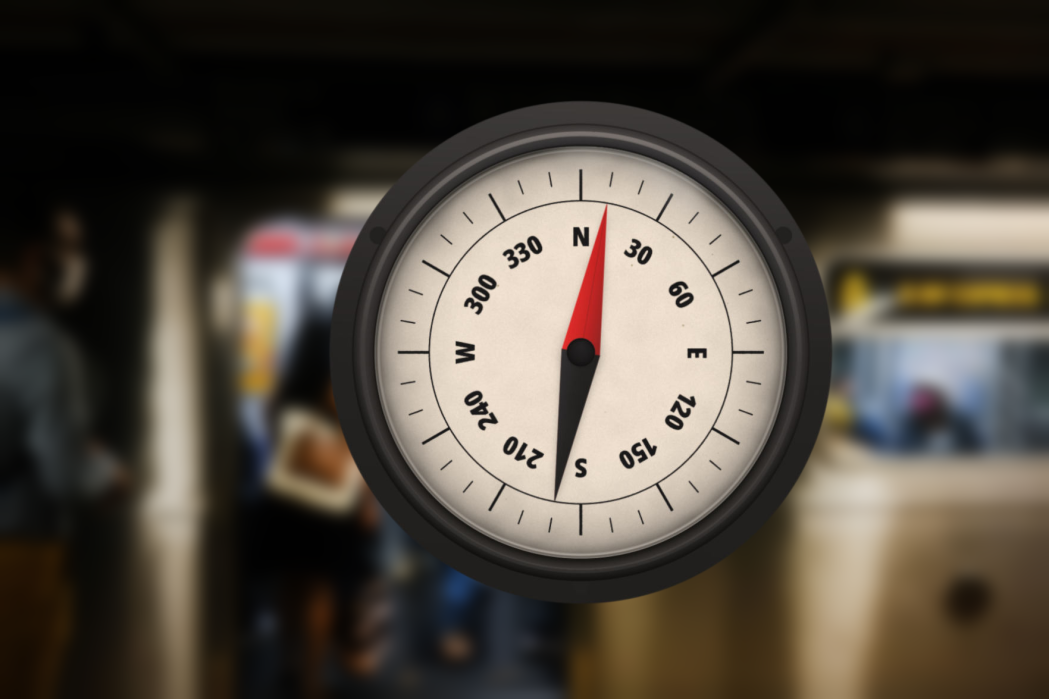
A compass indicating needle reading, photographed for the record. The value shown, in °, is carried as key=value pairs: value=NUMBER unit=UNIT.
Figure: value=10 unit=°
